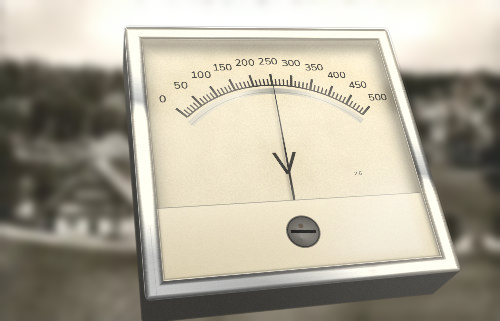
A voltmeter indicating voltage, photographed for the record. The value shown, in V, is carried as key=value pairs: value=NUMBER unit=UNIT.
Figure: value=250 unit=V
